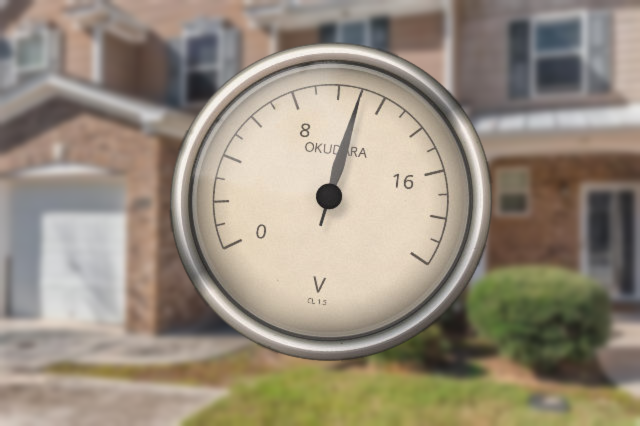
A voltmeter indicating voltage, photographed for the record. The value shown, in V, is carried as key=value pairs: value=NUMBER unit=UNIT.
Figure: value=11 unit=V
